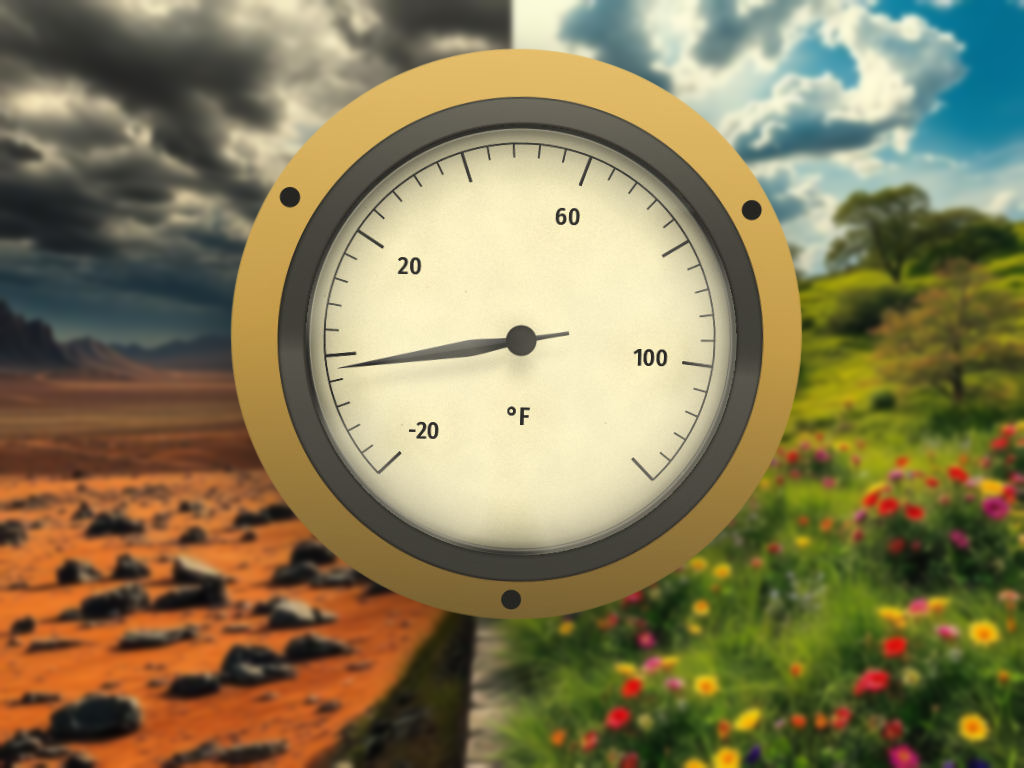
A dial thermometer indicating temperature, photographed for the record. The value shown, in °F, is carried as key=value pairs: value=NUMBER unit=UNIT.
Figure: value=-2 unit=°F
